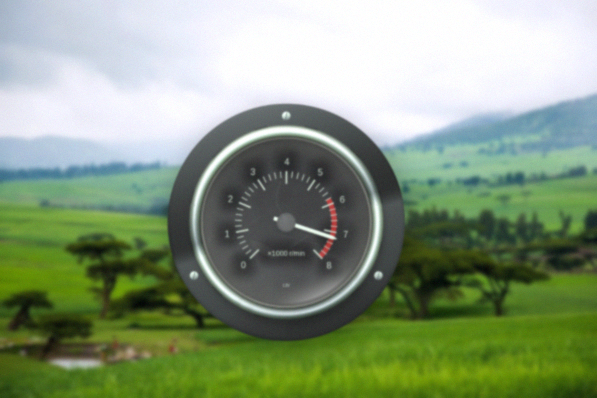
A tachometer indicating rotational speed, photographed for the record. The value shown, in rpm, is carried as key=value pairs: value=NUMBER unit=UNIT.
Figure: value=7200 unit=rpm
